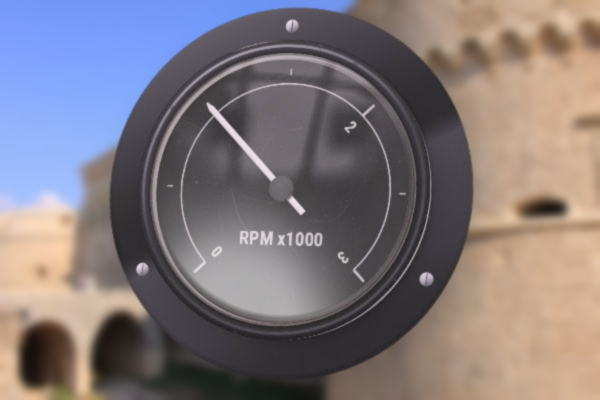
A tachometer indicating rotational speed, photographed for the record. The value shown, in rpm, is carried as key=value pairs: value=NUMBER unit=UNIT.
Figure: value=1000 unit=rpm
